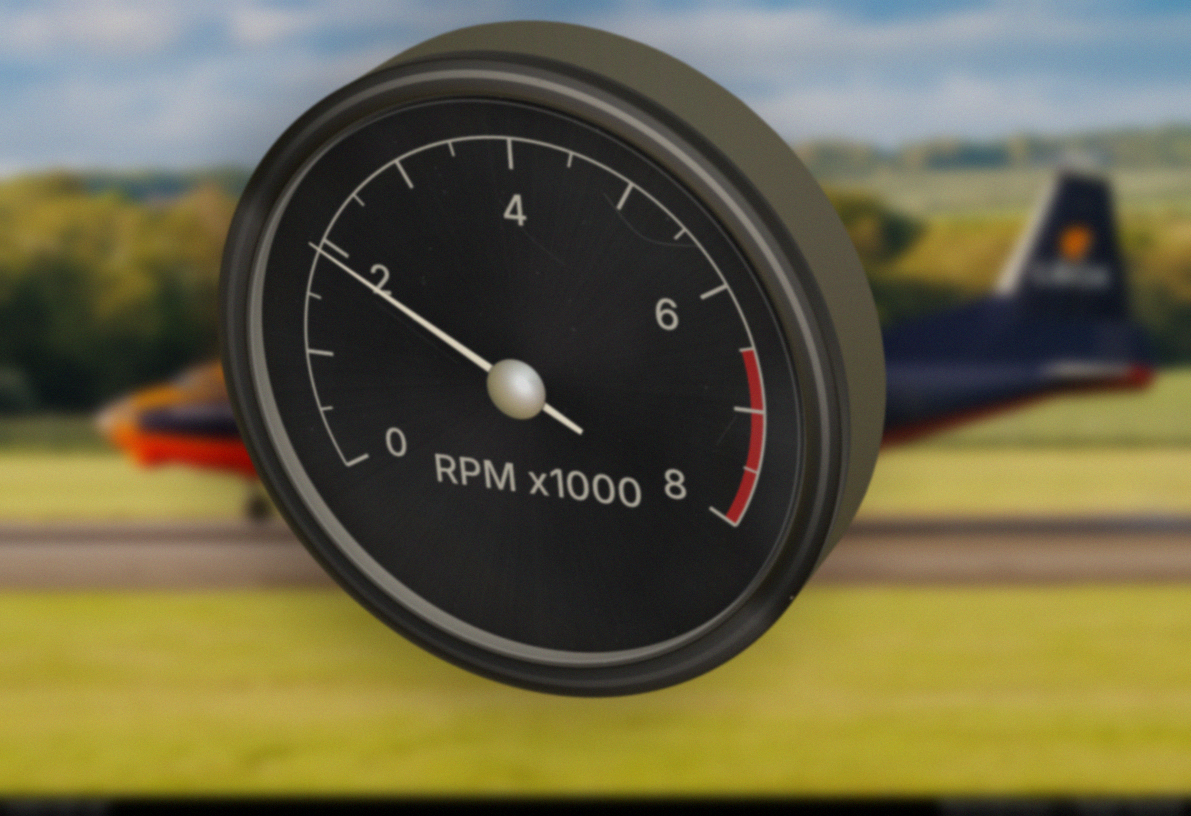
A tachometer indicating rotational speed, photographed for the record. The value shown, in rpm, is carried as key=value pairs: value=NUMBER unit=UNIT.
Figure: value=2000 unit=rpm
